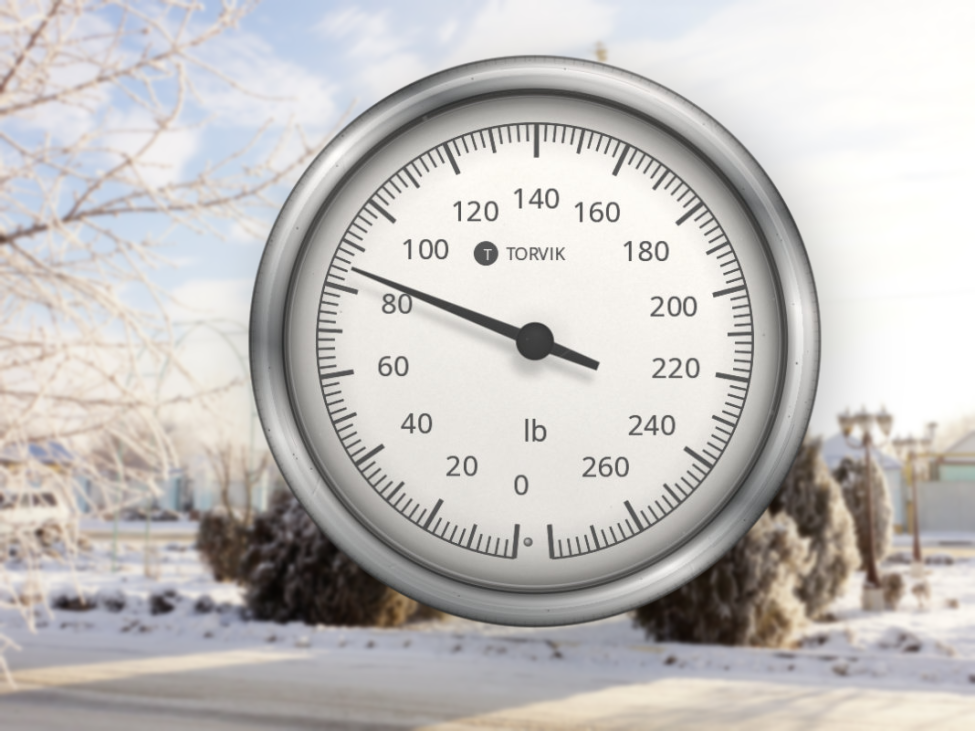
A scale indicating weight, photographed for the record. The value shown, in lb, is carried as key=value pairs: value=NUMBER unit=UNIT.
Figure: value=85 unit=lb
